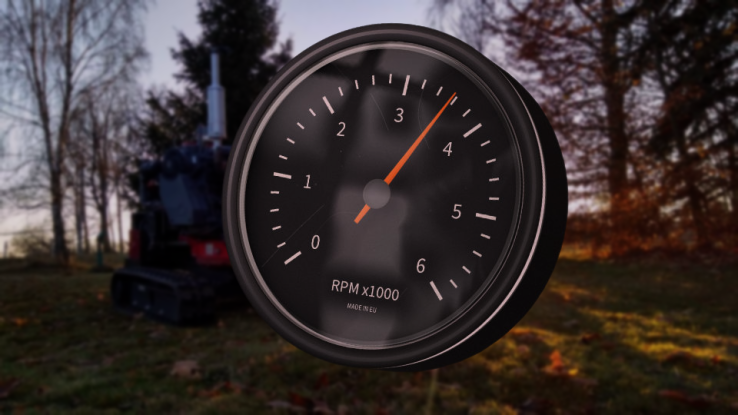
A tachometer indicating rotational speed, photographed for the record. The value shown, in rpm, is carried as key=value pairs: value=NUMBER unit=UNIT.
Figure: value=3600 unit=rpm
